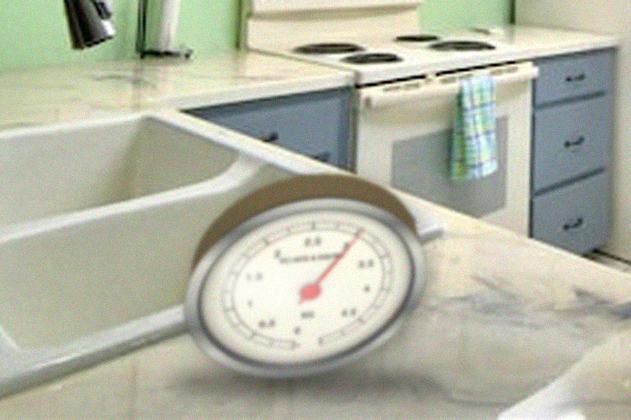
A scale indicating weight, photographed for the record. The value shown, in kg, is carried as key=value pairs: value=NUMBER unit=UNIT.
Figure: value=3 unit=kg
